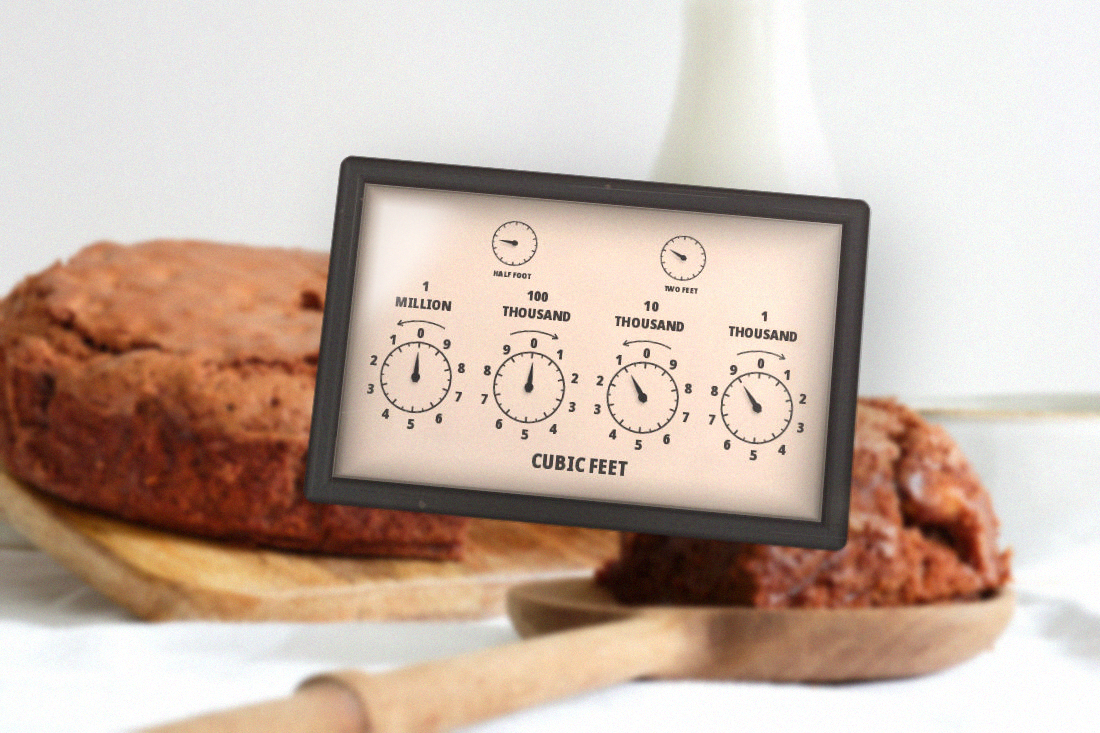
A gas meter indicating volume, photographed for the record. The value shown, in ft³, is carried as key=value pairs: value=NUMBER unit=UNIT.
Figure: value=900 unit=ft³
